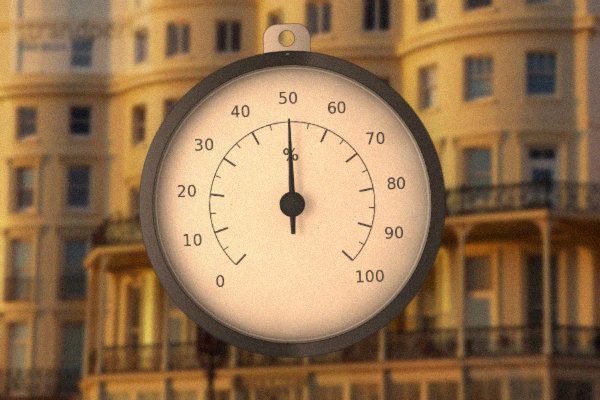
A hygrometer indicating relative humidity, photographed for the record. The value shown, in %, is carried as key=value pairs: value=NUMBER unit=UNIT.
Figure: value=50 unit=%
